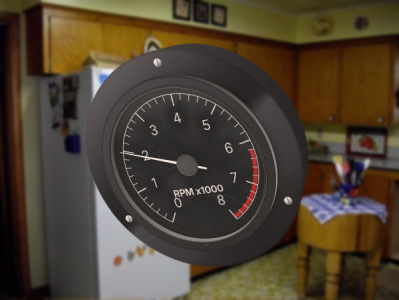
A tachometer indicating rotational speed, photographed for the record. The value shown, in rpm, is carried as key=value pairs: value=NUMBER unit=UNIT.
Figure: value=2000 unit=rpm
